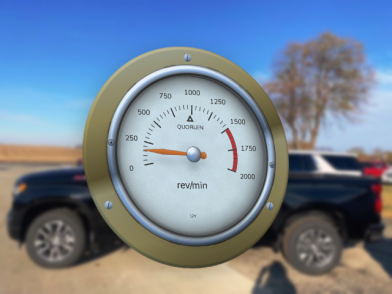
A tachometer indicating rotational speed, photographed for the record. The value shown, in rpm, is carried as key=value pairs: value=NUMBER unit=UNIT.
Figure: value=150 unit=rpm
